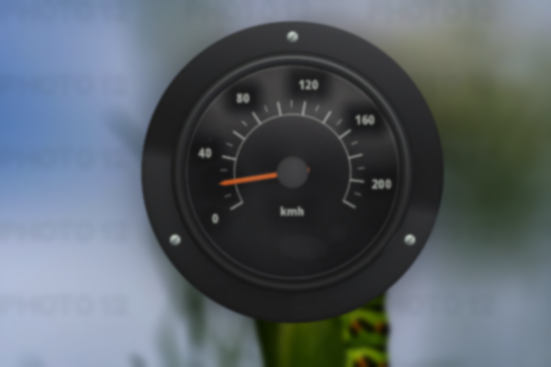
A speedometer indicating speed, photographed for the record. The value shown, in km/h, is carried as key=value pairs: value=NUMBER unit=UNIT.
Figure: value=20 unit=km/h
